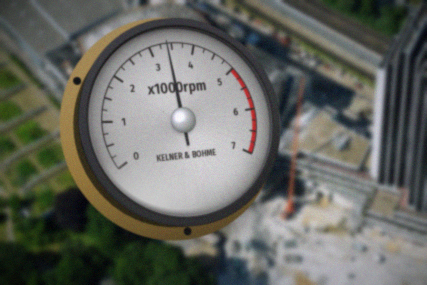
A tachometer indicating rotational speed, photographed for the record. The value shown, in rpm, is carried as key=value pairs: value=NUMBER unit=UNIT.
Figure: value=3375 unit=rpm
